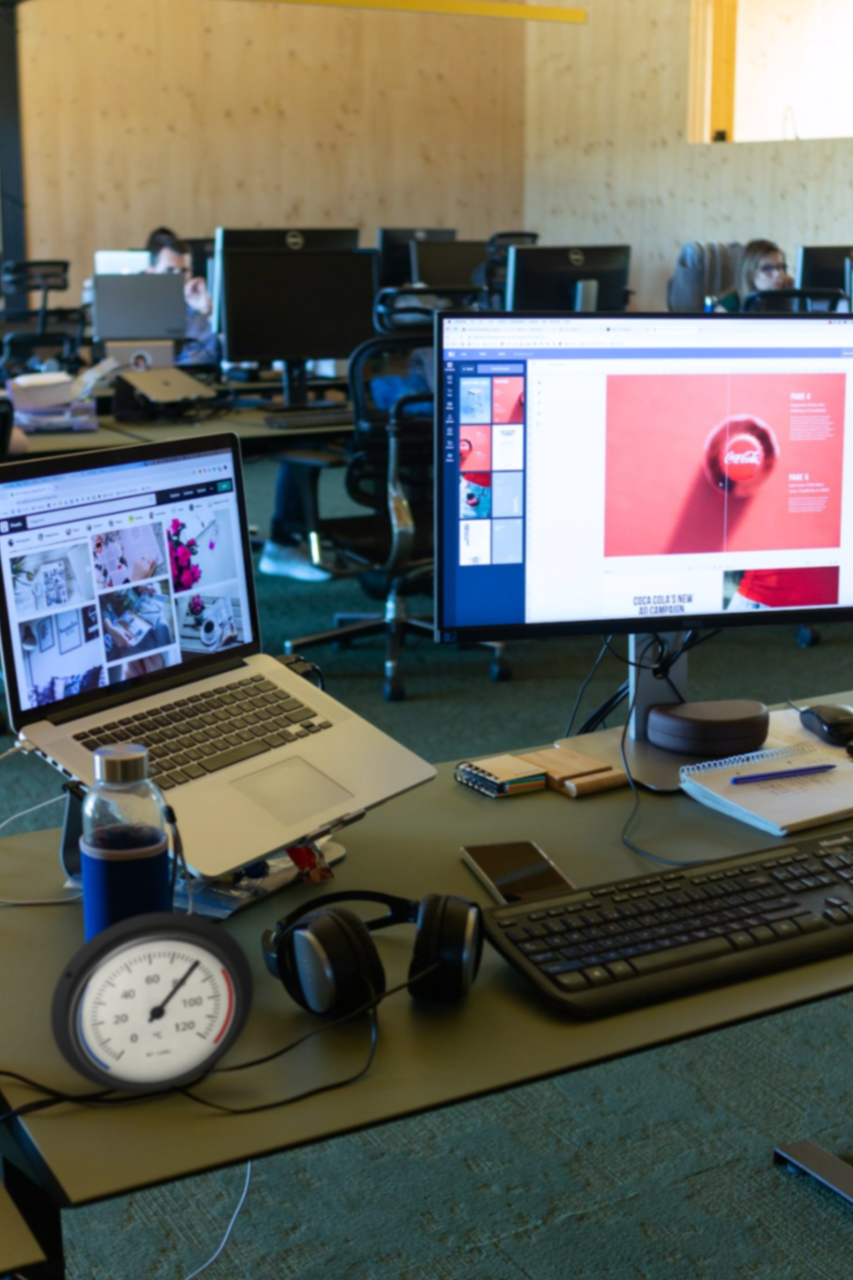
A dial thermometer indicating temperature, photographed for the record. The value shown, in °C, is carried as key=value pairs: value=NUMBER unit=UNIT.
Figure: value=80 unit=°C
